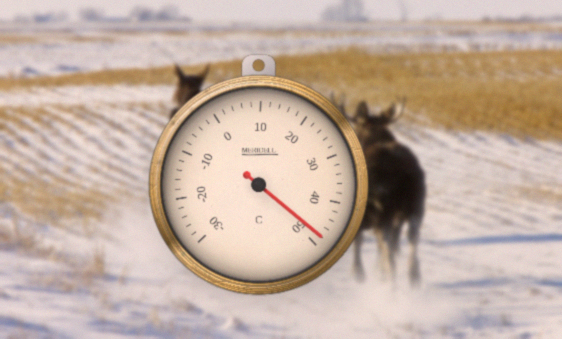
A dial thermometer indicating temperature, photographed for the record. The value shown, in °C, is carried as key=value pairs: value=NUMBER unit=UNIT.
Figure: value=48 unit=°C
